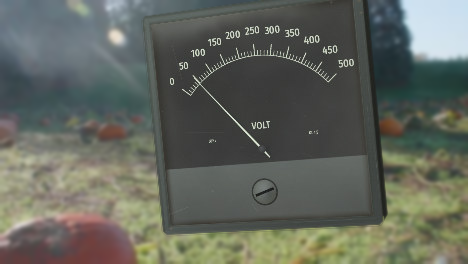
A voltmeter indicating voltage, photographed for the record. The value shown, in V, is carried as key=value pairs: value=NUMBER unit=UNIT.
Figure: value=50 unit=V
